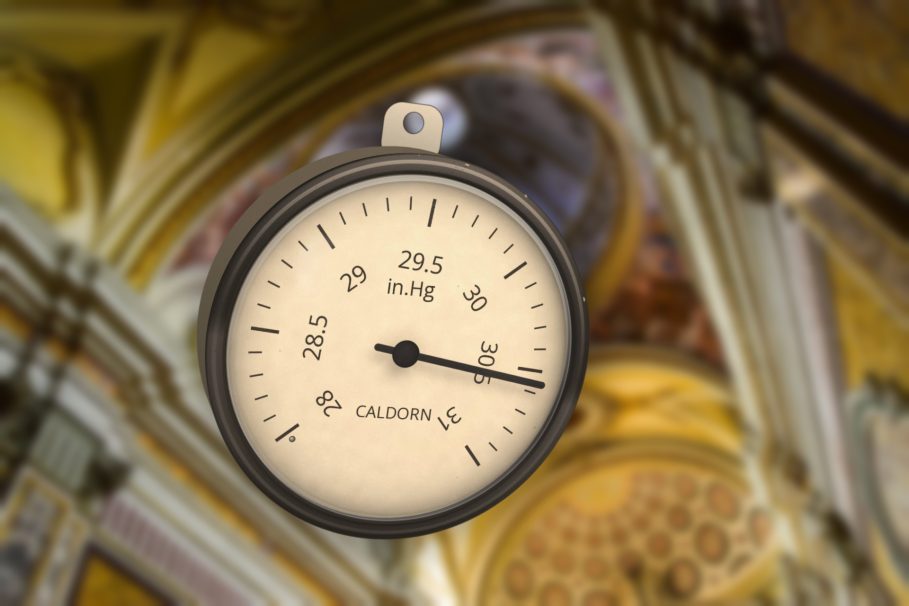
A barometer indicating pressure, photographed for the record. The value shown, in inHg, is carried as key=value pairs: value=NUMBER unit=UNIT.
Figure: value=30.55 unit=inHg
